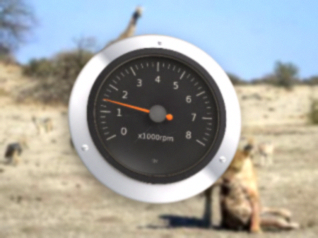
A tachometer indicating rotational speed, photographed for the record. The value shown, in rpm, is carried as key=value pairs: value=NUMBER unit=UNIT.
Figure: value=1400 unit=rpm
